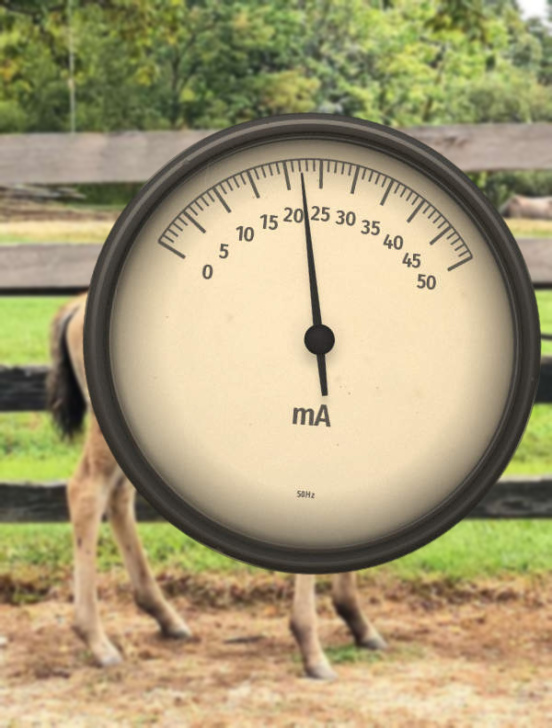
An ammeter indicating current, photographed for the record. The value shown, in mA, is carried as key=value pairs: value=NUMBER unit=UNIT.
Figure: value=22 unit=mA
